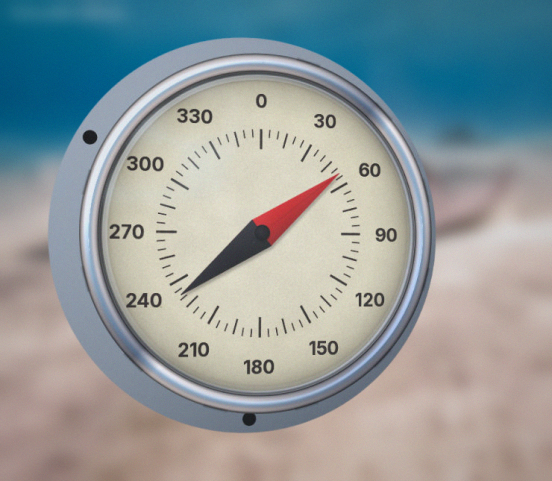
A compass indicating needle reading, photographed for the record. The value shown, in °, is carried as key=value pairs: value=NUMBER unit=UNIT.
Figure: value=52.5 unit=°
